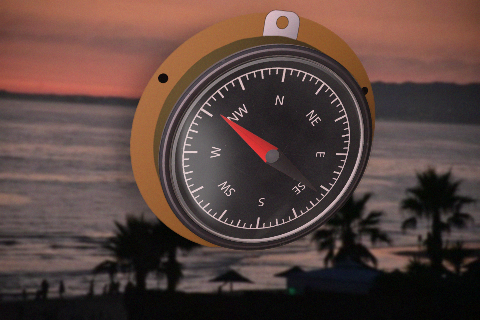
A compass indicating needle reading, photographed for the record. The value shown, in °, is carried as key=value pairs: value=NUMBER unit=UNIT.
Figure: value=305 unit=°
